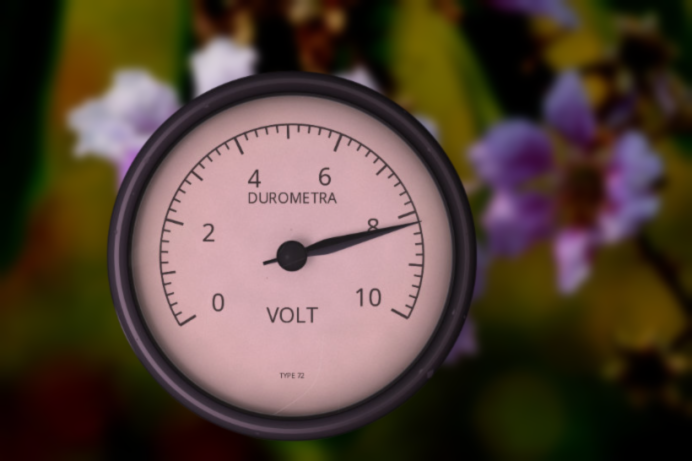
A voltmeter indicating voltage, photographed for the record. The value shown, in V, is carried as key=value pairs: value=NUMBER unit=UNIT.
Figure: value=8.2 unit=V
